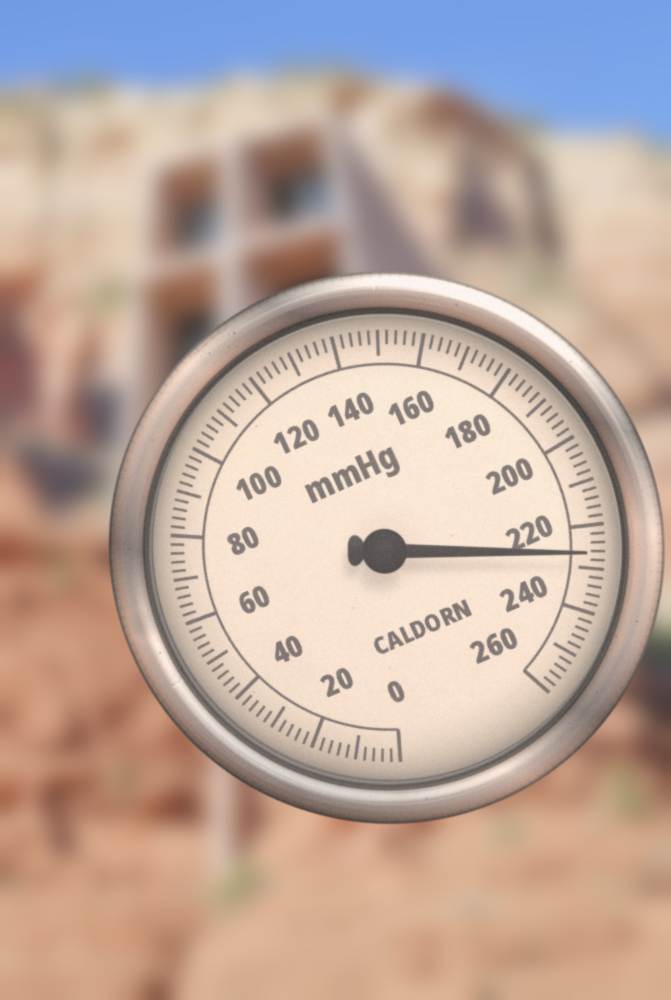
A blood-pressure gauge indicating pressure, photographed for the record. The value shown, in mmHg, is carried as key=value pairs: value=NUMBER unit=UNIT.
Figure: value=226 unit=mmHg
